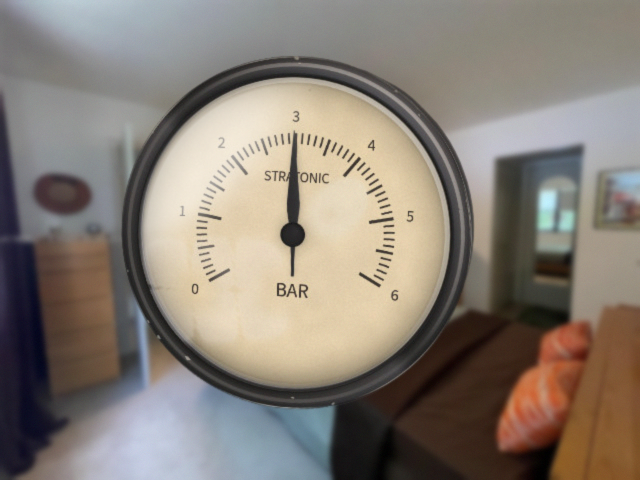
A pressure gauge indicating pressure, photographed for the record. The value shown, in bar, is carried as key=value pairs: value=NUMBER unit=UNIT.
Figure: value=3 unit=bar
